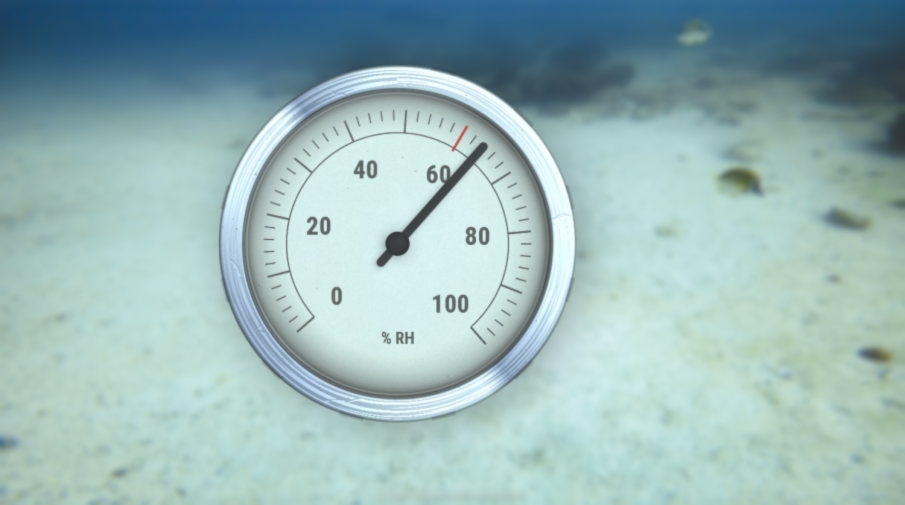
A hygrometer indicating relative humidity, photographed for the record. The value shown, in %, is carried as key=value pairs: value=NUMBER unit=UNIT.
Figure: value=64 unit=%
